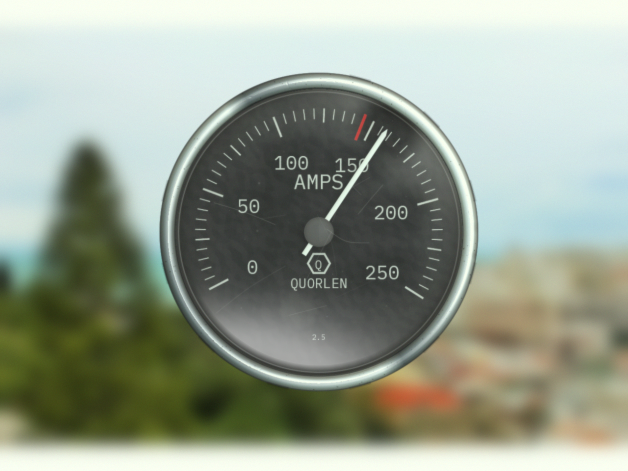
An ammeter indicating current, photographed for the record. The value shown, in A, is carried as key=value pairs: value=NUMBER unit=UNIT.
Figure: value=157.5 unit=A
